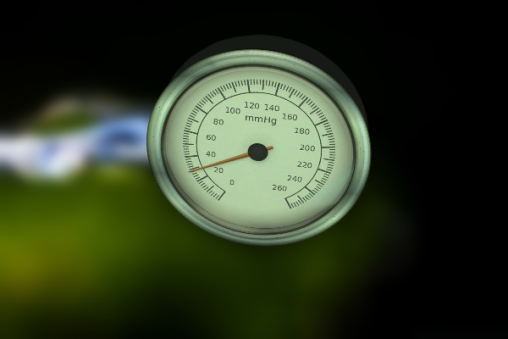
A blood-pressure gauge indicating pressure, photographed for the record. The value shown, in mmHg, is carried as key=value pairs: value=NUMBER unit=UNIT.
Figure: value=30 unit=mmHg
